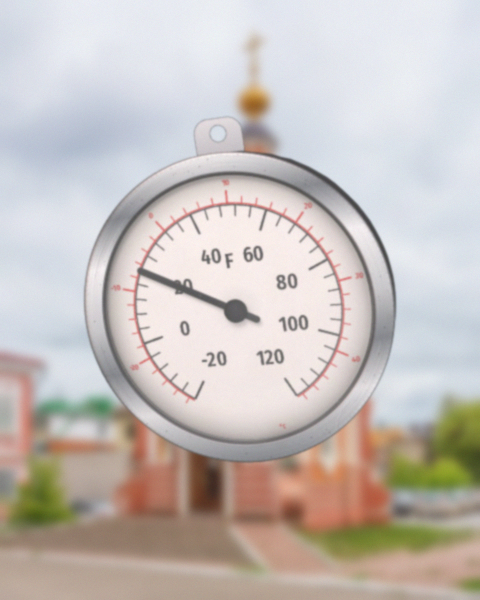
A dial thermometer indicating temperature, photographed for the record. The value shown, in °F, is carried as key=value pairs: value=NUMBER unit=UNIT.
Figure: value=20 unit=°F
